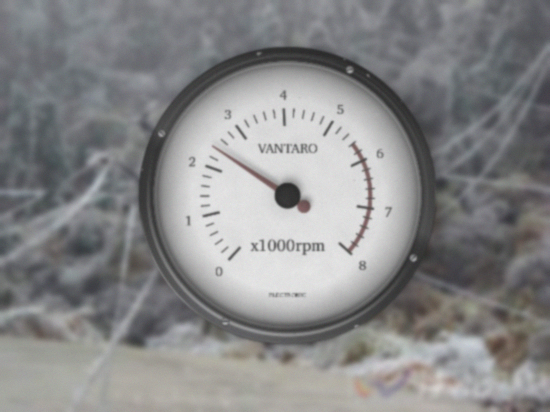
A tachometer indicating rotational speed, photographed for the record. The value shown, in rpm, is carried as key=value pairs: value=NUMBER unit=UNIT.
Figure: value=2400 unit=rpm
